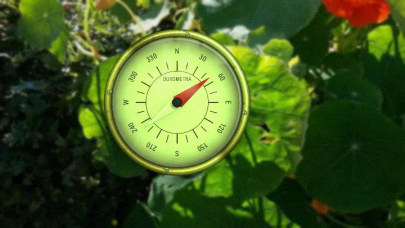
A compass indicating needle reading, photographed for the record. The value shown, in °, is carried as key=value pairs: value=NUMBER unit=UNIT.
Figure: value=52.5 unit=°
